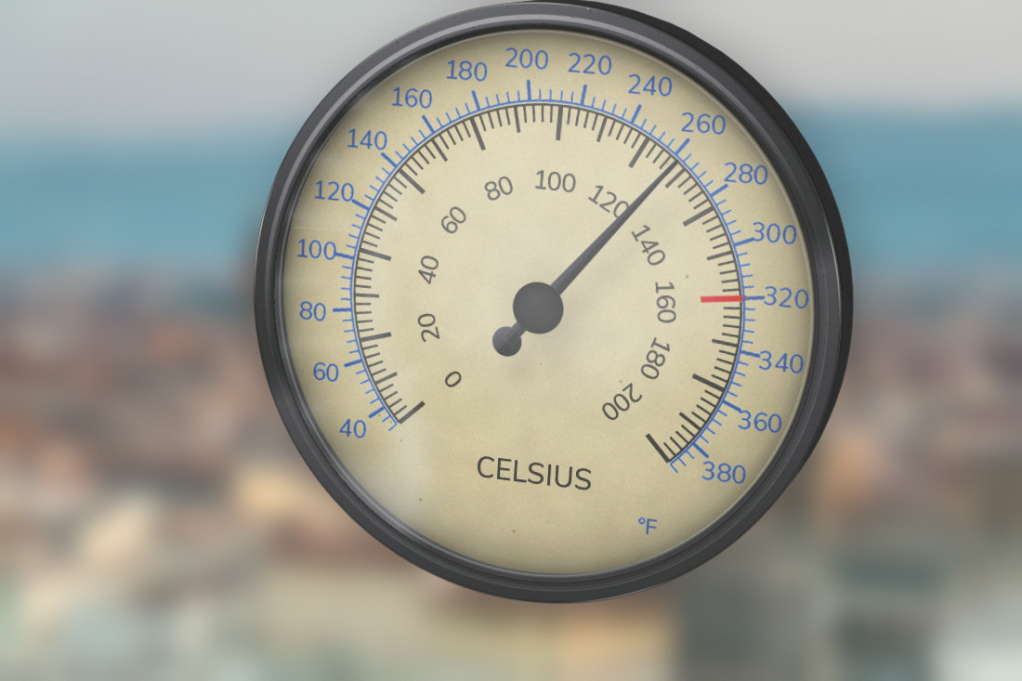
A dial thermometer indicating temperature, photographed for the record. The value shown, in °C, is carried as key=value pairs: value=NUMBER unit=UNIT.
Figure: value=128 unit=°C
